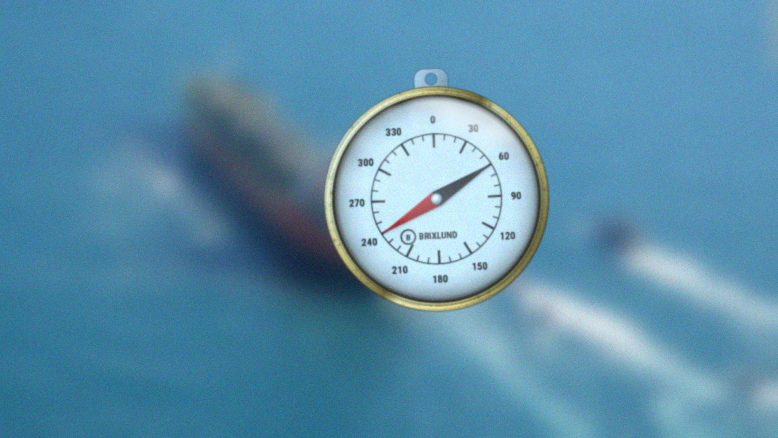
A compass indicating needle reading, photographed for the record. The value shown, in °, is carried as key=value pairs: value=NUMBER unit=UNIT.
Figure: value=240 unit=°
